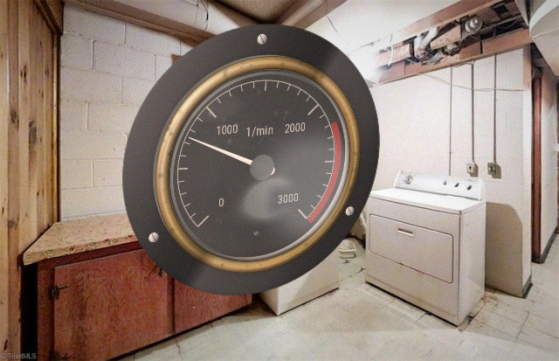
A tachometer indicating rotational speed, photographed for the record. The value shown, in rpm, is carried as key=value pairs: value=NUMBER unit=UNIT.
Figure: value=750 unit=rpm
